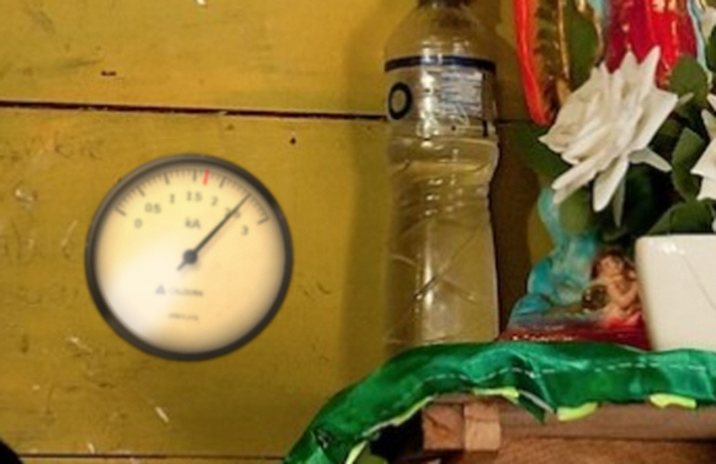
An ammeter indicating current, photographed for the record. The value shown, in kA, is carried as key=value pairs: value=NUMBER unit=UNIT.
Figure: value=2.5 unit=kA
